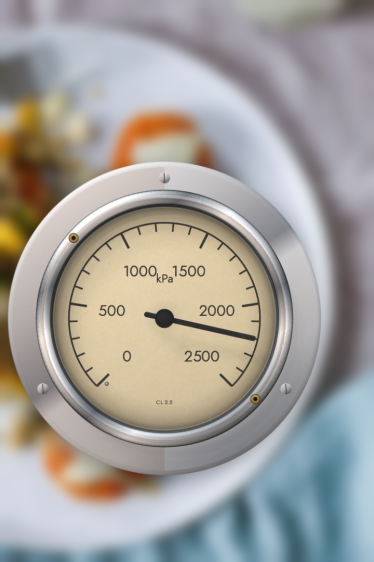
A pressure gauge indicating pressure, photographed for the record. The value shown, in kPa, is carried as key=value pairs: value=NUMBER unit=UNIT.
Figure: value=2200 unit=kPa
